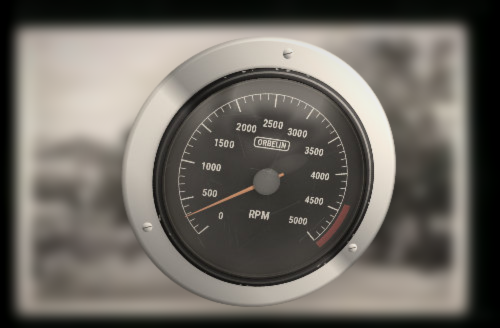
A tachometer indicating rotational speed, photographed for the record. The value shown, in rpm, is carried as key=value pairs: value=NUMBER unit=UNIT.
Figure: value=300 unit=rpm
